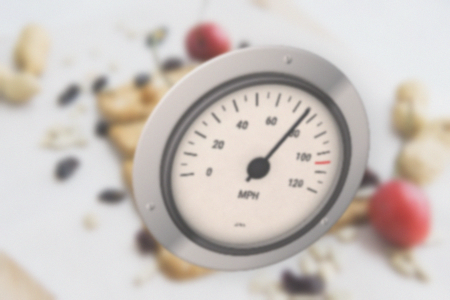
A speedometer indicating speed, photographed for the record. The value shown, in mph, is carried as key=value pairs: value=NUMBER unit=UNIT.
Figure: value=75 unit=mph
